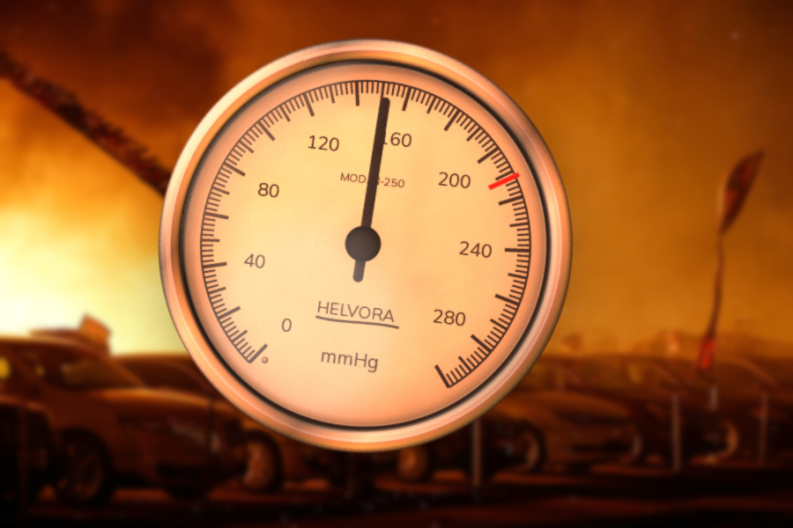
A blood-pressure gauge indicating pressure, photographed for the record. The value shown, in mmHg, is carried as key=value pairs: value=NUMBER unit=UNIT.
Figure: value=152 unit=mmHg
